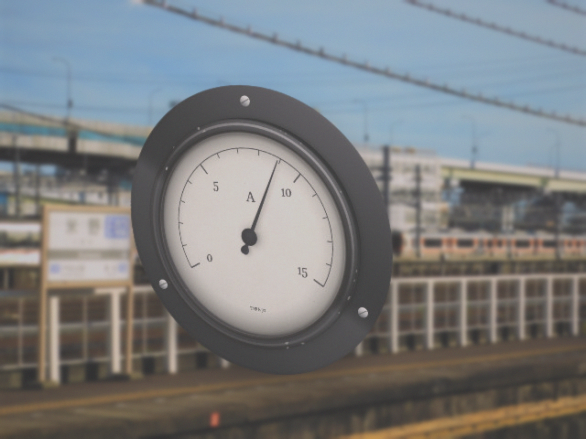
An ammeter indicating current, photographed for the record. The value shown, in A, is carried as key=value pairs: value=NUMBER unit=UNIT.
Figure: value=9 unit=A
